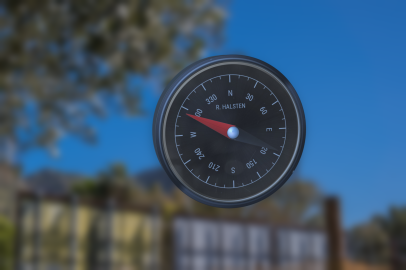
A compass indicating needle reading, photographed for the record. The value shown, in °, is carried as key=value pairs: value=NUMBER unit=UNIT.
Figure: value=295 unit=°
